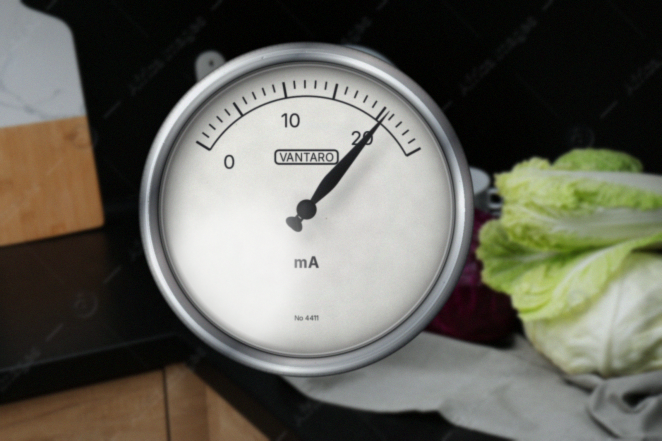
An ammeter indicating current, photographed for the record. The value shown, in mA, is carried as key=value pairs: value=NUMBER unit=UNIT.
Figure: value=20.5 unit=mA
